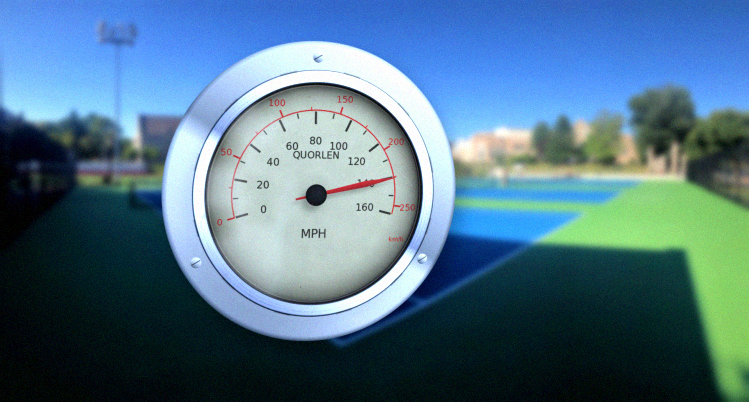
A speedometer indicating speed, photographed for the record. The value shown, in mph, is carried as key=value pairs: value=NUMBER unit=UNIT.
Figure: value=140 unit=mph
